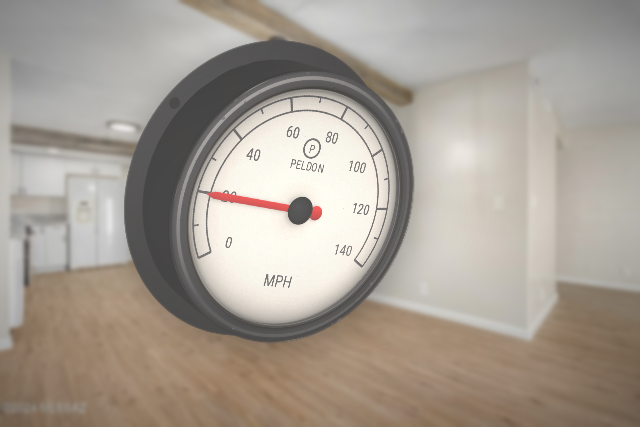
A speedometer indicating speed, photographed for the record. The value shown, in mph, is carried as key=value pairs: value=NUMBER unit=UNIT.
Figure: value=20 unit=mph
